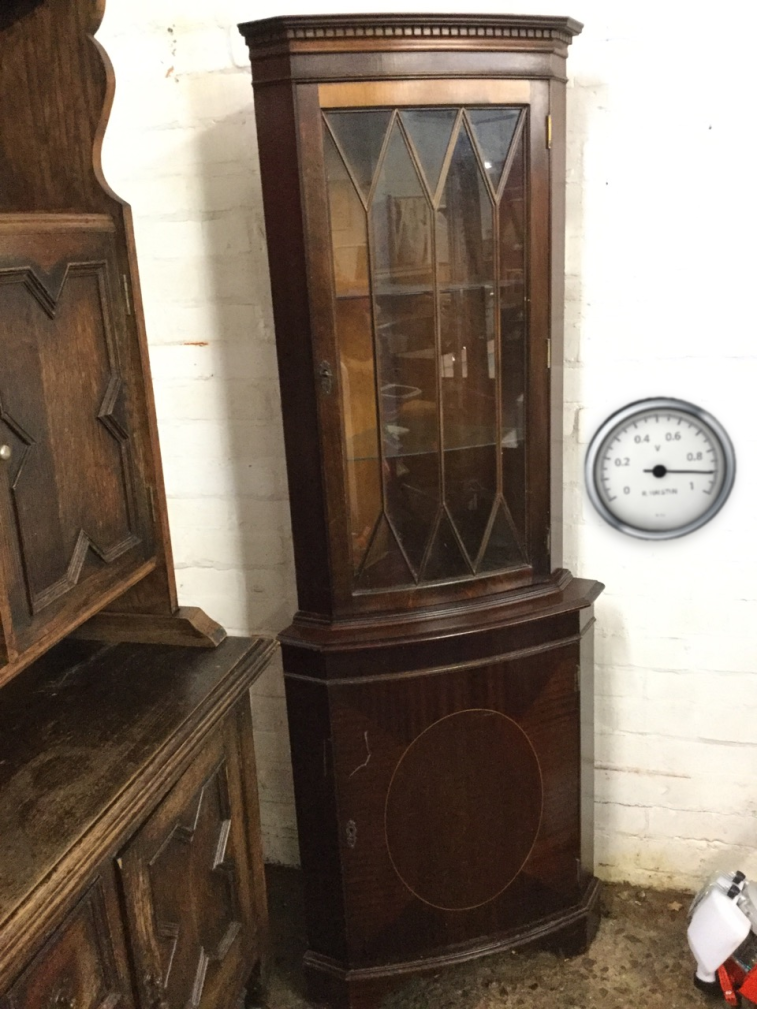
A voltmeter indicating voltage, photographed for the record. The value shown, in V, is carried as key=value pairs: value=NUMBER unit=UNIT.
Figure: value=0.9 unit=V
